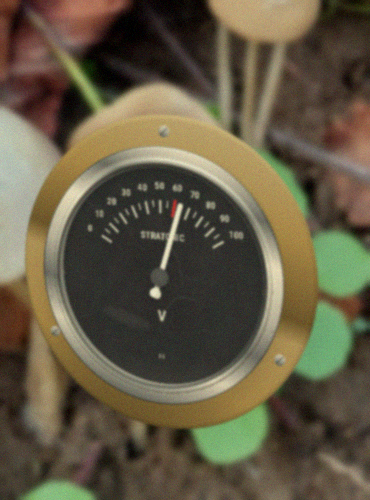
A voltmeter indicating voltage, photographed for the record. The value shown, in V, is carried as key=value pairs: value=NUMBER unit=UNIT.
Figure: value=65 unit=V
